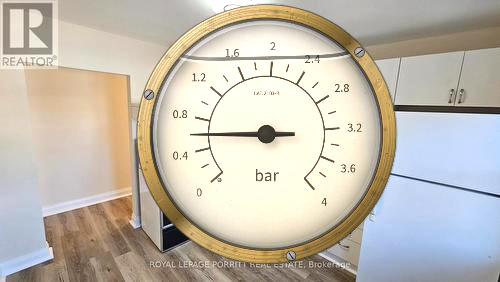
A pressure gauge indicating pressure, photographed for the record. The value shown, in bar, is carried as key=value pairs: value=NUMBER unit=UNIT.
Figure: value=0.6 unit=bar
